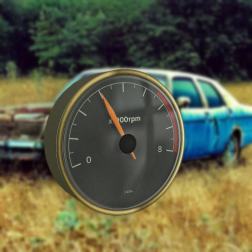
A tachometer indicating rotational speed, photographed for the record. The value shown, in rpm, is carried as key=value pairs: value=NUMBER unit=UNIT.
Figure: value=3000 unit=rpm
